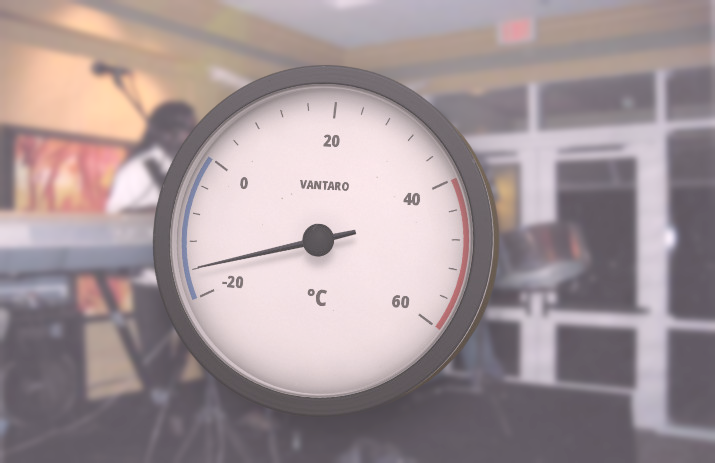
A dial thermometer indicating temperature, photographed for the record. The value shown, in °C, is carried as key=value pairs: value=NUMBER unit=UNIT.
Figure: value=-16 unit=°C
